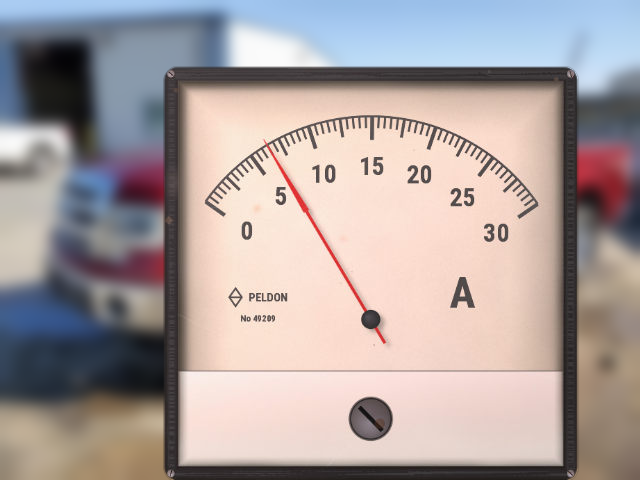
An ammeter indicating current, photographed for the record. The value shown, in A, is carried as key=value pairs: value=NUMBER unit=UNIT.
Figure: value=6.5 unit=A
